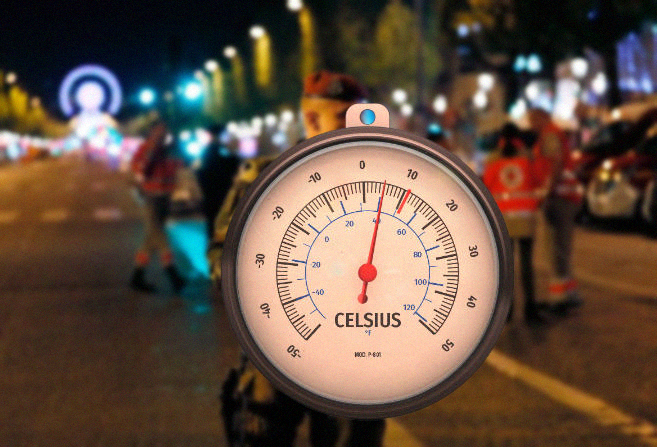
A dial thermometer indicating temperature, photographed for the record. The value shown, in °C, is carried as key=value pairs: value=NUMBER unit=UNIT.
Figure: value=5 unit=°C
